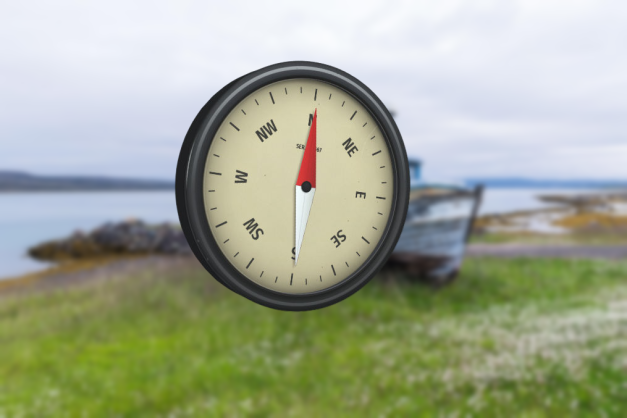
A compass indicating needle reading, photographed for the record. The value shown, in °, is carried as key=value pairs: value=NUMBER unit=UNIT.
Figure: value=0 unit=°
